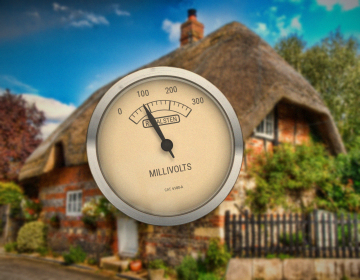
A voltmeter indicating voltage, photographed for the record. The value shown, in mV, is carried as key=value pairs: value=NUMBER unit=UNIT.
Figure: value=80 unit=mV
